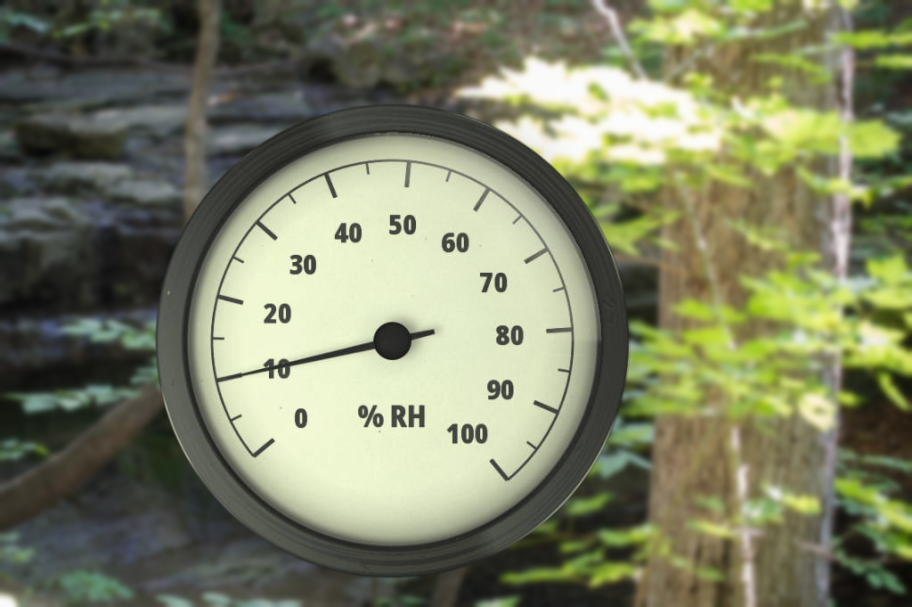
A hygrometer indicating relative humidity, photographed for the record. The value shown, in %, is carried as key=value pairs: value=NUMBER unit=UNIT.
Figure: value=10 unit=%
